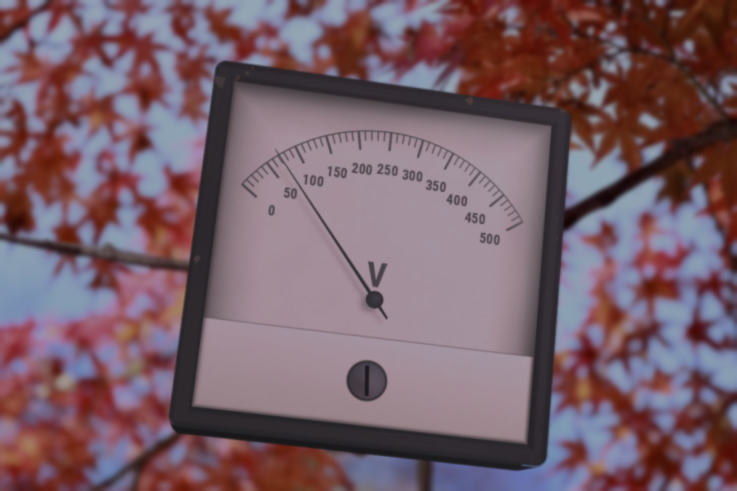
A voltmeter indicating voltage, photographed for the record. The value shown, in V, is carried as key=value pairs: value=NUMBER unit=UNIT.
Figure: value=70 unit=V
